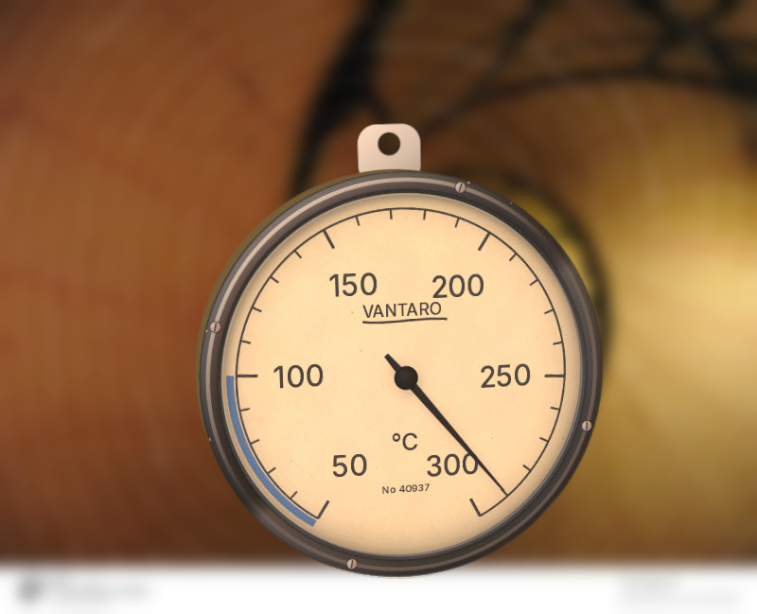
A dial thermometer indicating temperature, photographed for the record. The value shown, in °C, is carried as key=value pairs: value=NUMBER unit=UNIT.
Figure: value=290 unit=°C
